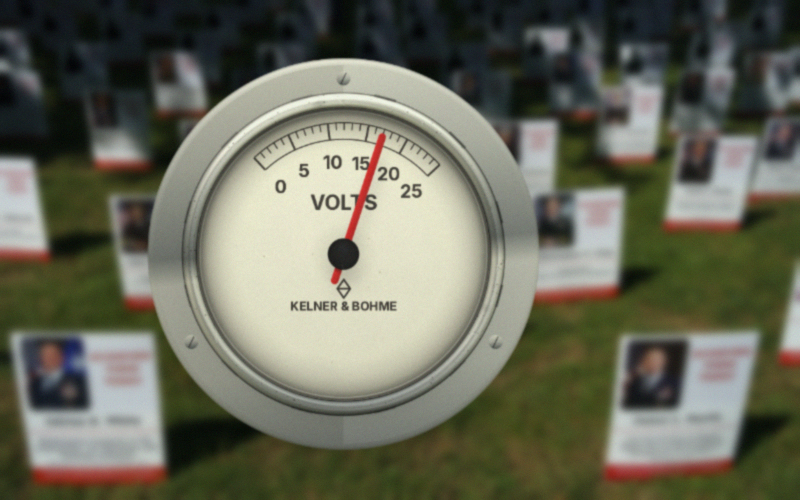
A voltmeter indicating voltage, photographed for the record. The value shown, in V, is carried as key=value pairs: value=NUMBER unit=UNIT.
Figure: value=17 unit=V
